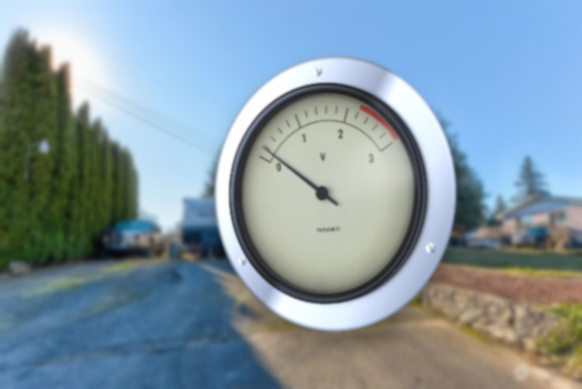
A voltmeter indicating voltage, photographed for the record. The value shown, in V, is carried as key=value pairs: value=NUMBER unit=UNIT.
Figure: value=0.2 unit=V
